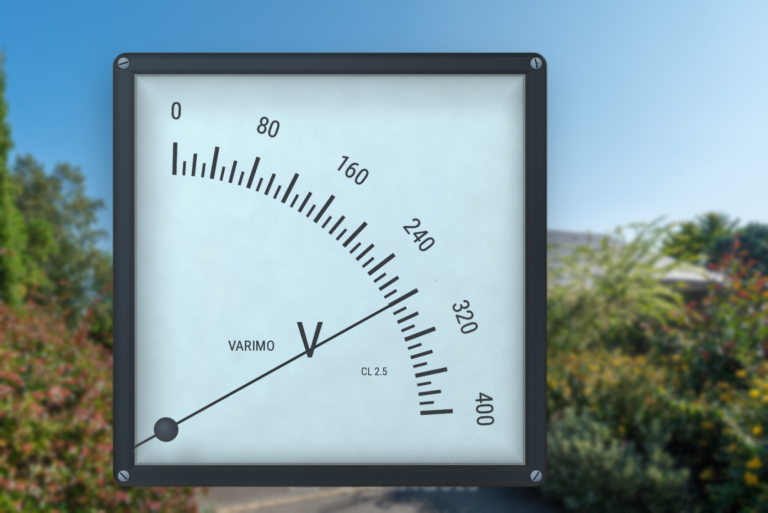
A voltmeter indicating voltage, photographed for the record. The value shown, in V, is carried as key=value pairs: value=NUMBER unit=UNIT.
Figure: value=280 unit=V
